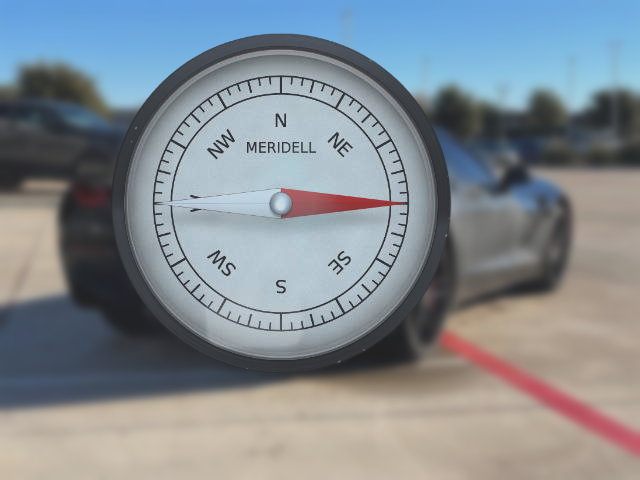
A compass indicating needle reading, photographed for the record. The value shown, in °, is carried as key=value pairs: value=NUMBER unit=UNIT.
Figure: value=90 unit=°
